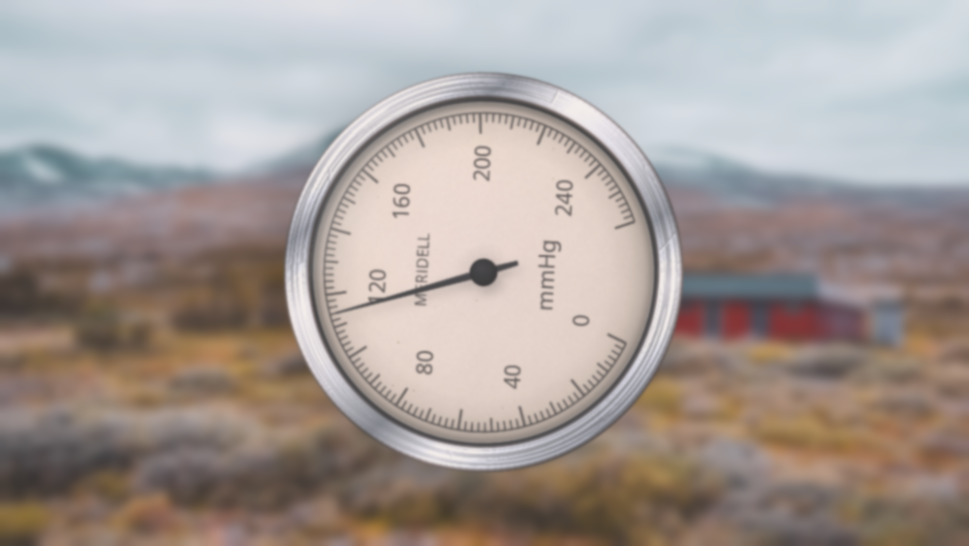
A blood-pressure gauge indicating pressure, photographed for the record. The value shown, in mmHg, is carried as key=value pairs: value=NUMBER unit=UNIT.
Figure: value=114 unit=mmHg
